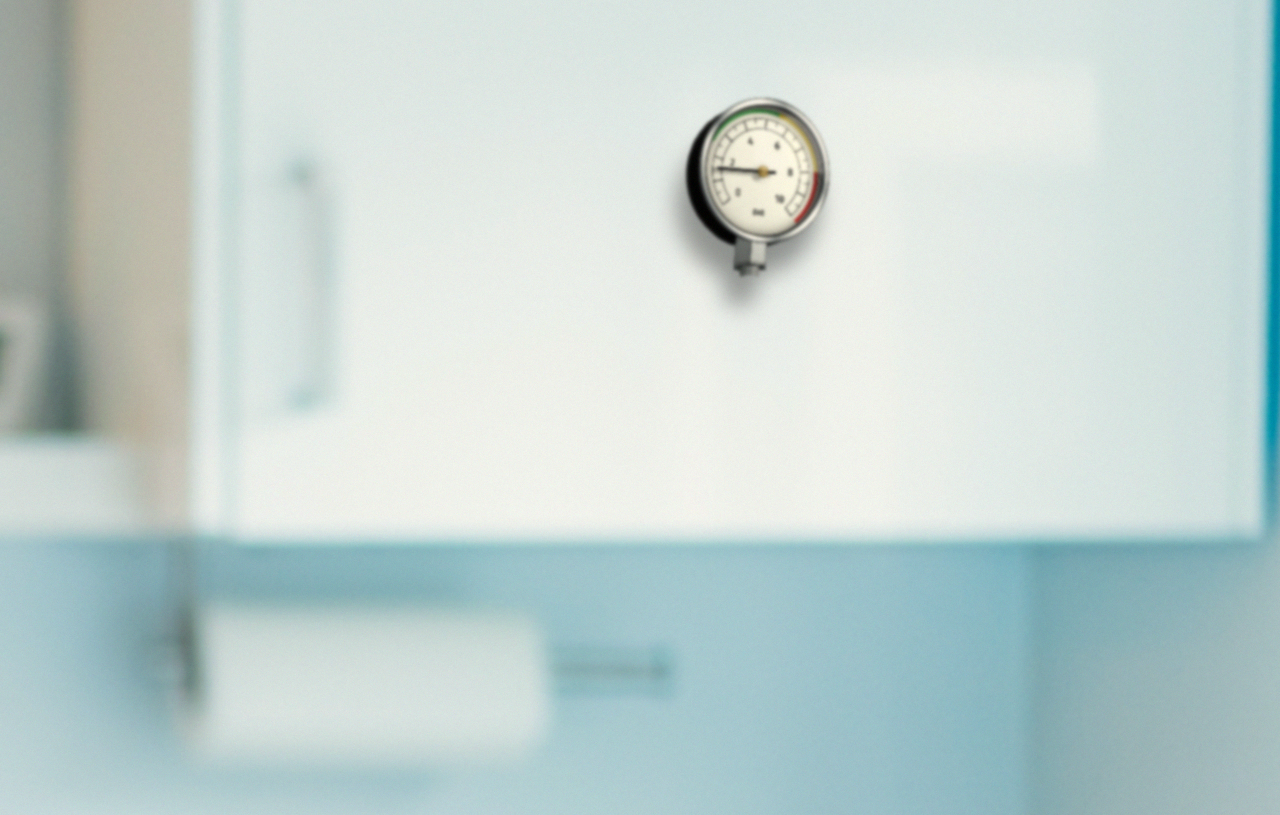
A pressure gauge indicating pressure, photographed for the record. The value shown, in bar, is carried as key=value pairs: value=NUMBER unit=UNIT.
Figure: value=1.5 unit=bar
